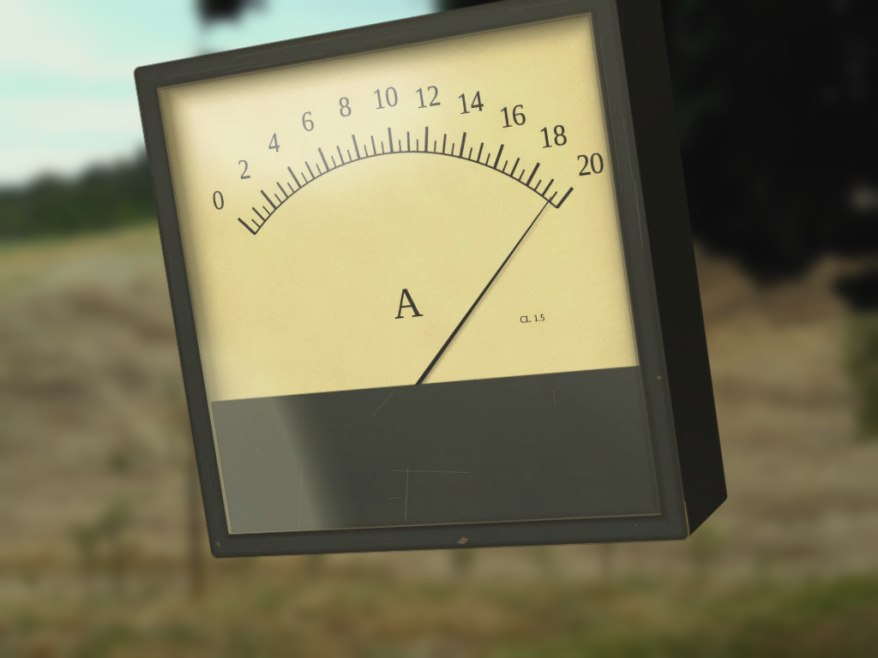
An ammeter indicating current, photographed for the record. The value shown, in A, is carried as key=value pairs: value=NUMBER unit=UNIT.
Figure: value=19.5 unit=A
